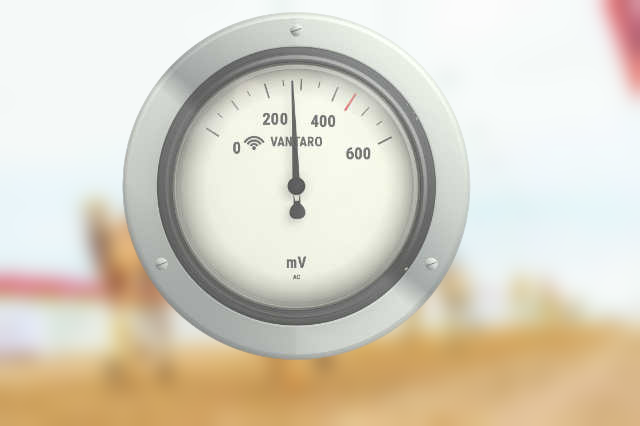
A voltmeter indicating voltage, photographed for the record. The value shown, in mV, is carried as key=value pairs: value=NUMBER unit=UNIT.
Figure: value=275 unit=mV
